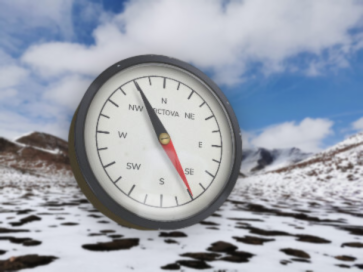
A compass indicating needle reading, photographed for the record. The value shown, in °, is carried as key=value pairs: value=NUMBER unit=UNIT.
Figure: value=150 unit=°
